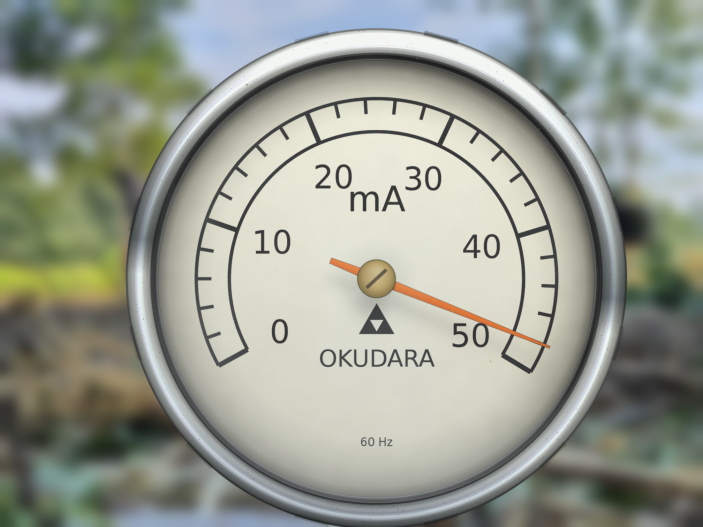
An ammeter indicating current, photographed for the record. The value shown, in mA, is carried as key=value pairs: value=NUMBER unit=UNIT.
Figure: value=48 unit=mA
